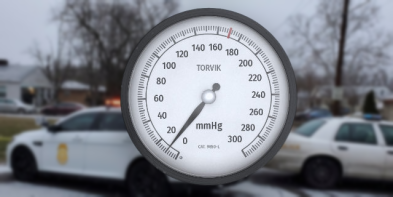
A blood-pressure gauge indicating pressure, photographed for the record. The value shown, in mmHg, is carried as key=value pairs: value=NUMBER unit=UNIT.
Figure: value=10 unit=mmHg
